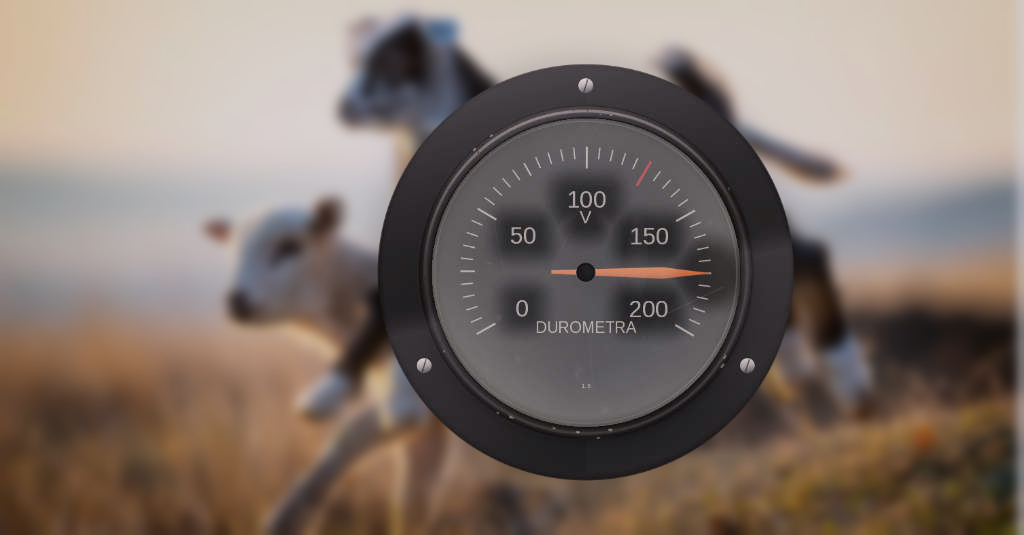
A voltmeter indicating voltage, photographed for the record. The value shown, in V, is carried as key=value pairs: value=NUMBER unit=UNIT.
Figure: value=175 unit=V
